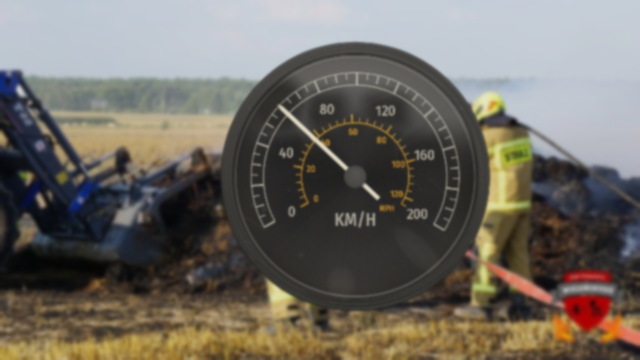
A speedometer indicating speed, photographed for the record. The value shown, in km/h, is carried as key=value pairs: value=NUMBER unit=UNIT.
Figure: value=60 unit=km/h
